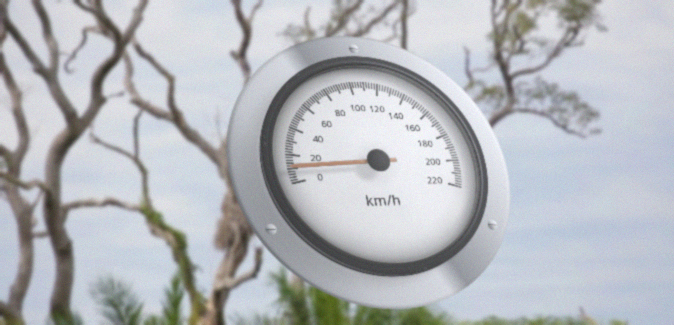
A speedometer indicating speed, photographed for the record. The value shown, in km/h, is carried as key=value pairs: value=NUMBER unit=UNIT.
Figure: value=10 unit=km/h
